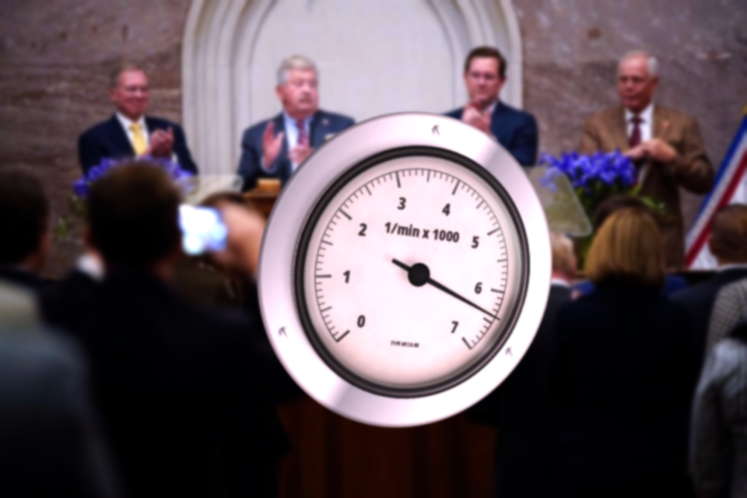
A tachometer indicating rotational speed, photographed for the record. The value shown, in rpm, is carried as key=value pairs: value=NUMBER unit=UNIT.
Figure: value=6400 unit=rpm
